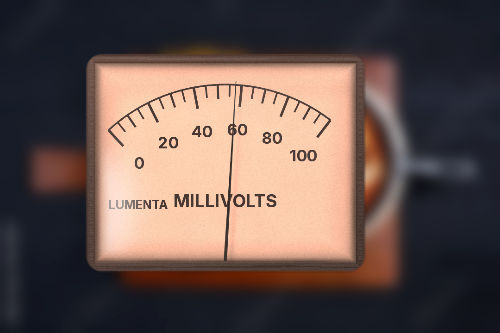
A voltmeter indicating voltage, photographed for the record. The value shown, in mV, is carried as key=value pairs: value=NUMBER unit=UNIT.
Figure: value=57.5 unit=mV
